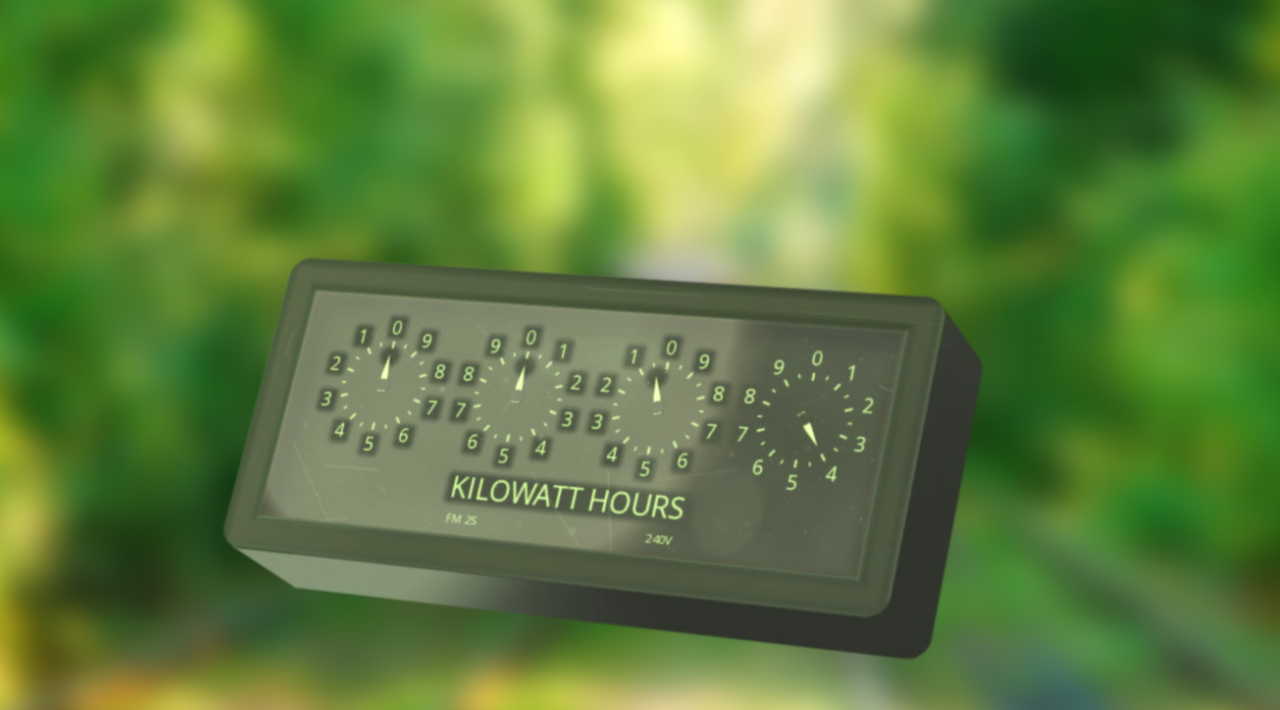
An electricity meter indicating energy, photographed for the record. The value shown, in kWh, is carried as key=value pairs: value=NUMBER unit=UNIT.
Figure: value=4 unit=kWh
